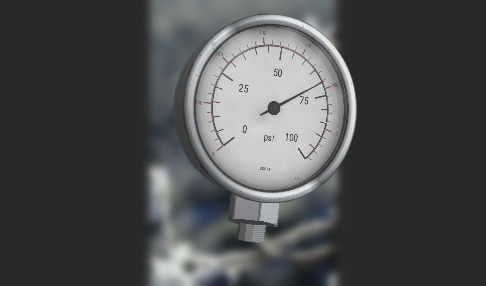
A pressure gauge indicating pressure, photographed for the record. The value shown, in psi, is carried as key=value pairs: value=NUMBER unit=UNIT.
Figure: value=70 unit=psi
